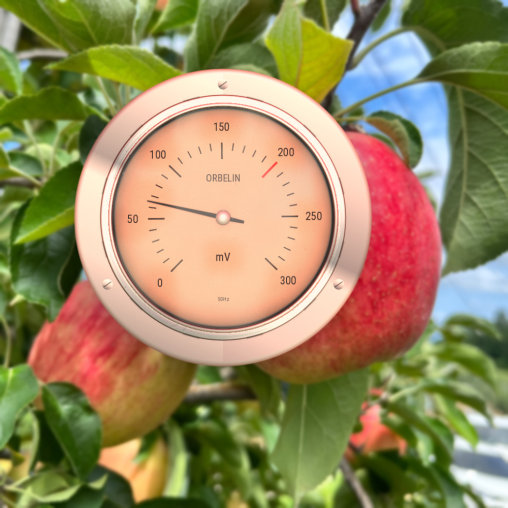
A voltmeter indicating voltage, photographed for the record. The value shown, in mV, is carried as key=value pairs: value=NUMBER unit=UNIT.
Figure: value=65 unit=mV
